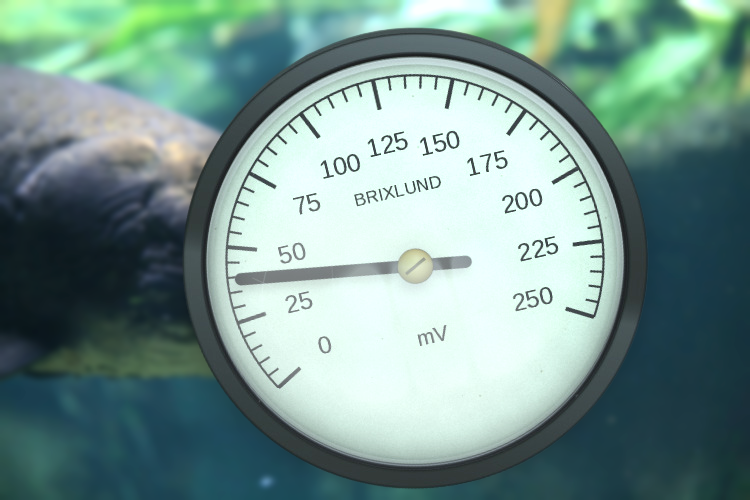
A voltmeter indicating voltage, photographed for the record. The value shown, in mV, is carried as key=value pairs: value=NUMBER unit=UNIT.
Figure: value=40 unit=mV
